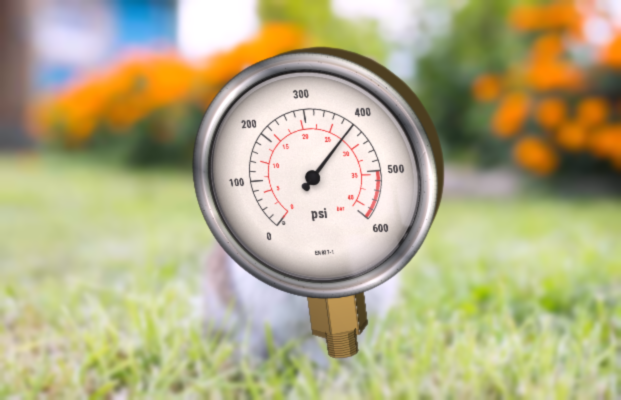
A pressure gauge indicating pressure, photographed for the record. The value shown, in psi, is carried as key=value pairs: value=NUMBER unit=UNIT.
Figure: value=400 unit=psi
